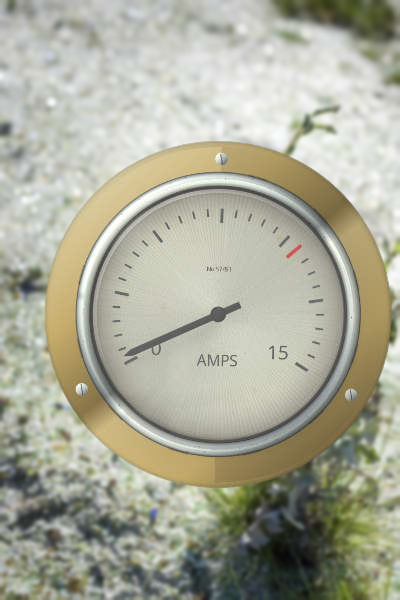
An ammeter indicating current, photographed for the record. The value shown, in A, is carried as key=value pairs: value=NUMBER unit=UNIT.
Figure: value=0.25 unit=A
